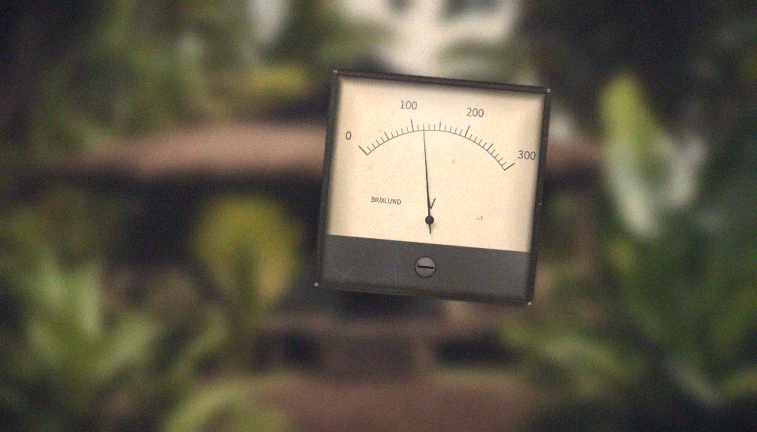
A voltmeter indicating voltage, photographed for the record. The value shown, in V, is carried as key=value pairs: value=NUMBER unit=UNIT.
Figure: value=120 unit=V
